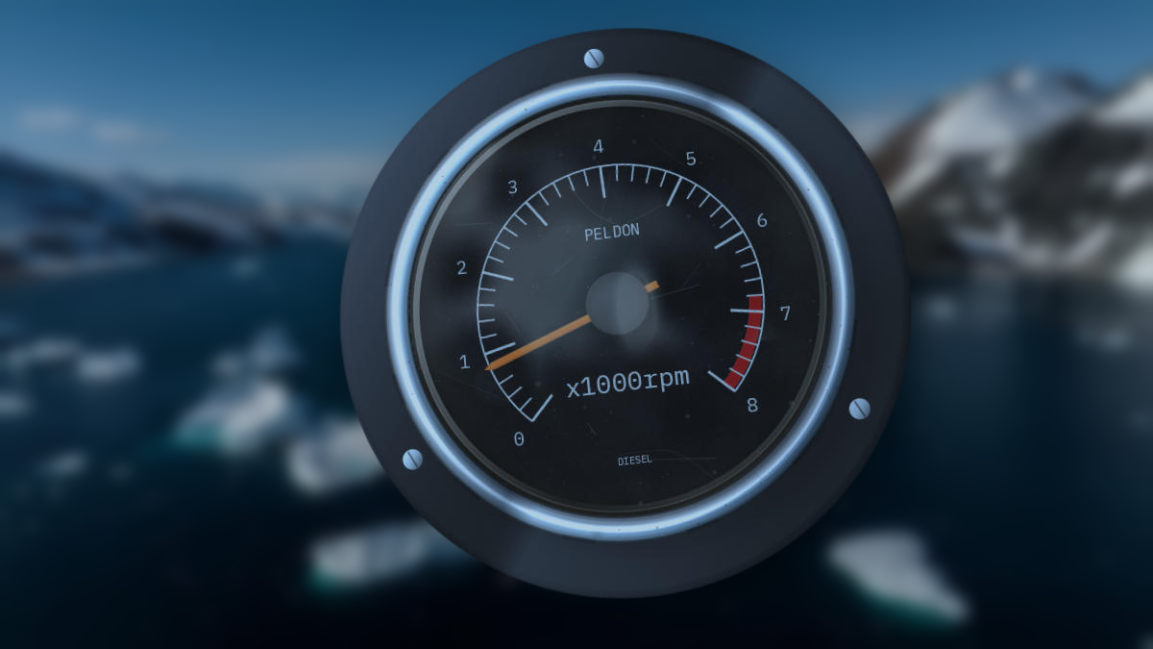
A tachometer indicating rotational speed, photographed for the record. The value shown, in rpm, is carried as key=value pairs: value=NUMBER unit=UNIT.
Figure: value=800 unit=rpm
